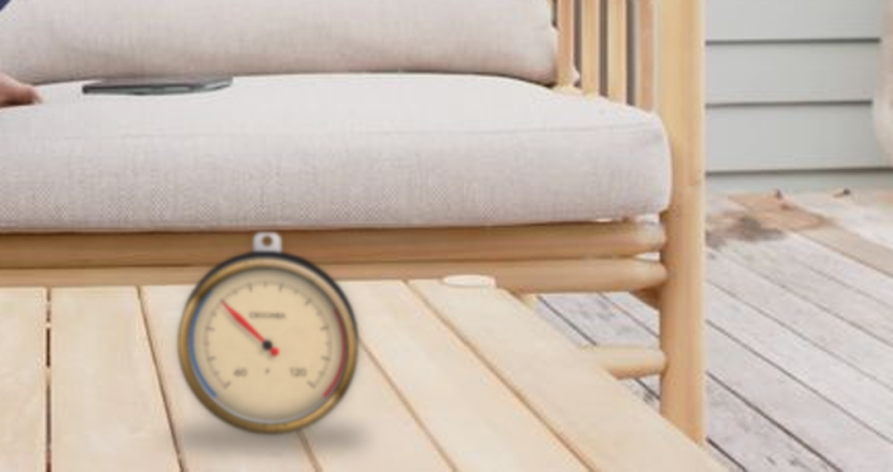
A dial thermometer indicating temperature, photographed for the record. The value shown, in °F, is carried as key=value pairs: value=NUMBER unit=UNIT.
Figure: value=0 unit=°F
